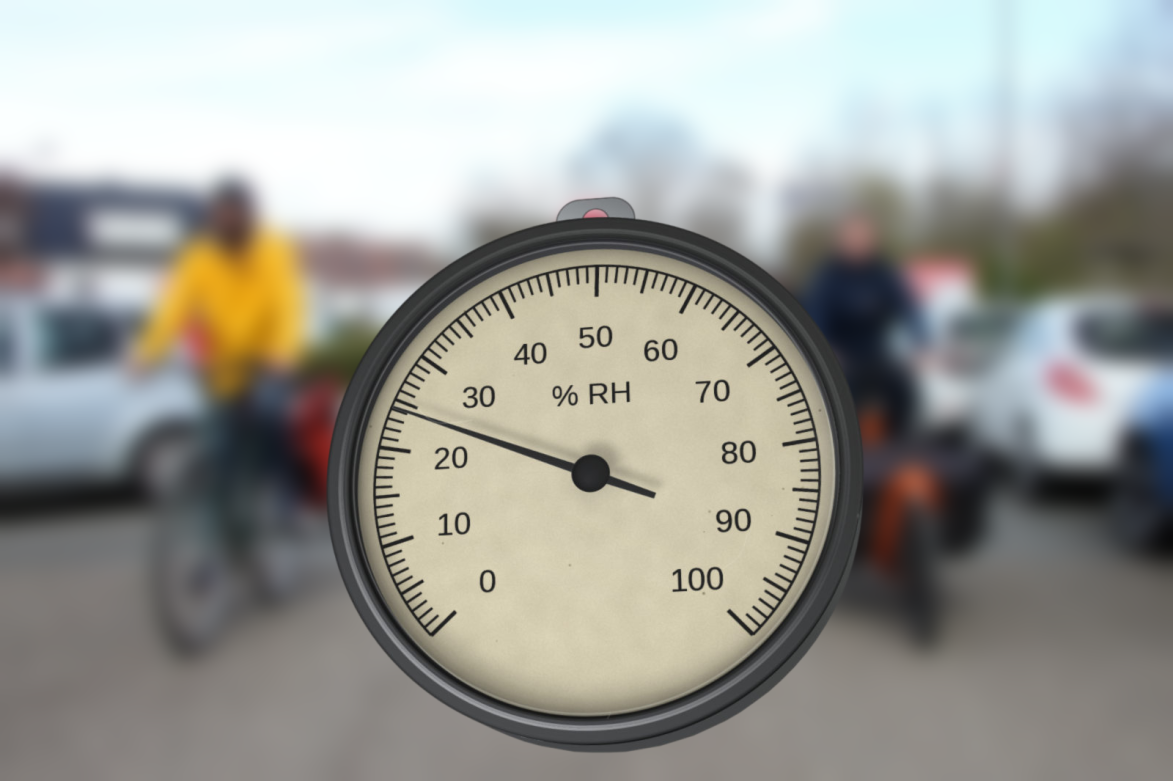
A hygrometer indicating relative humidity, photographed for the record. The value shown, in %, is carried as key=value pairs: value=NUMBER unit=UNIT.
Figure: value=24 unit=%
